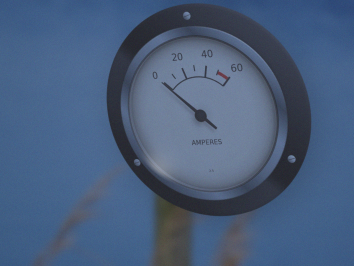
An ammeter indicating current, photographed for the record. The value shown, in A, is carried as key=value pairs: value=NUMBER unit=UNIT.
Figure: value=0 unit=A
